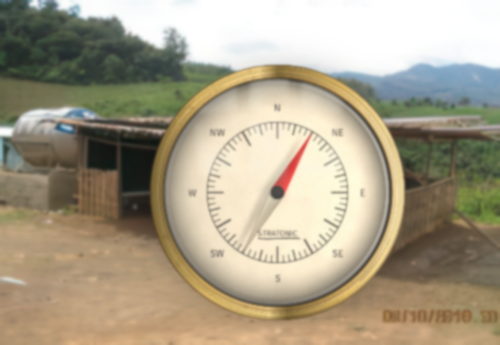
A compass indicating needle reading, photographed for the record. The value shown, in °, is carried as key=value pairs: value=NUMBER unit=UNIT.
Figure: value=30 unit=°
